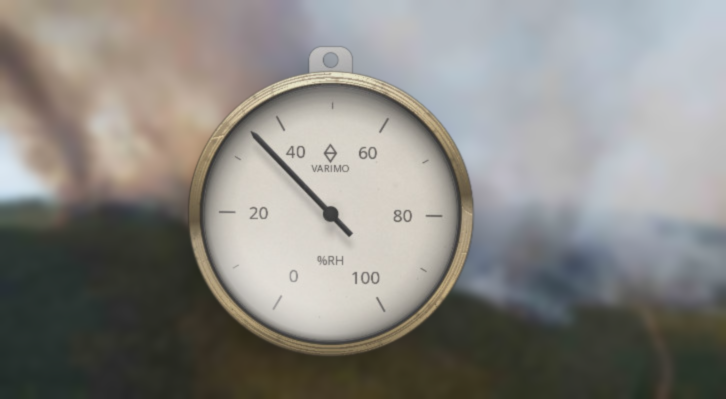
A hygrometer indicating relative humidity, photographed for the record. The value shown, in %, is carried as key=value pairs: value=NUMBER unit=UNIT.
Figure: value=35 unit=%
